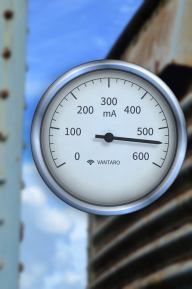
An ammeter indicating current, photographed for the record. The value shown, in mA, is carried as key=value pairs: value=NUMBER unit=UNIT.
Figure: value=540 unit=mA
